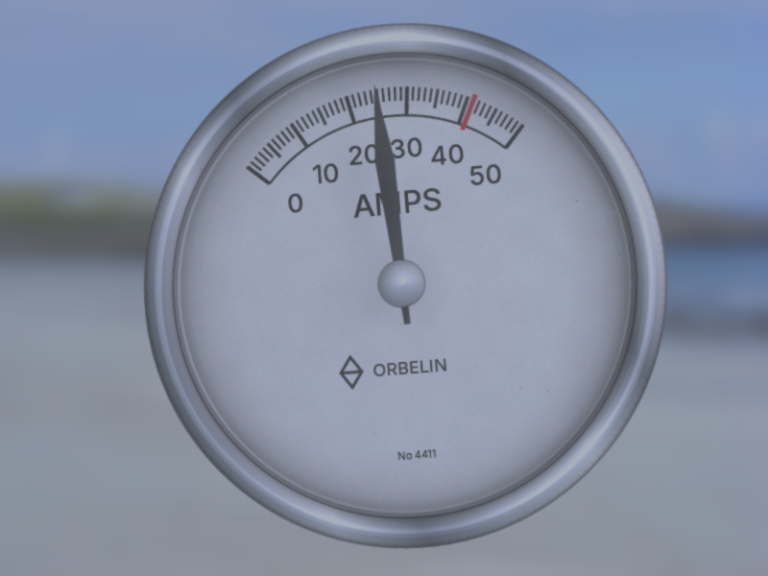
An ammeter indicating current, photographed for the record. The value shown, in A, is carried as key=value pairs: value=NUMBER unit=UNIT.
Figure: value=25 unit=A
